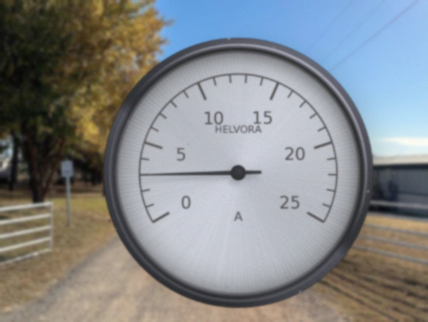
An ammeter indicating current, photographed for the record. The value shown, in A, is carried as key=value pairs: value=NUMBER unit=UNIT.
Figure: value=3 unit=A
